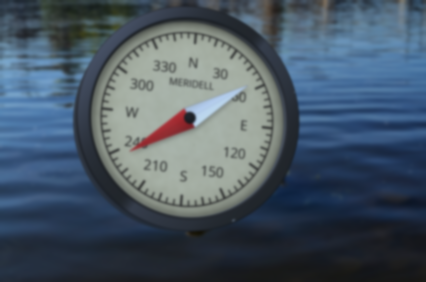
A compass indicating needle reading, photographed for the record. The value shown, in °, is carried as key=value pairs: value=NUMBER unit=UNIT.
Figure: value=235 unit=°
